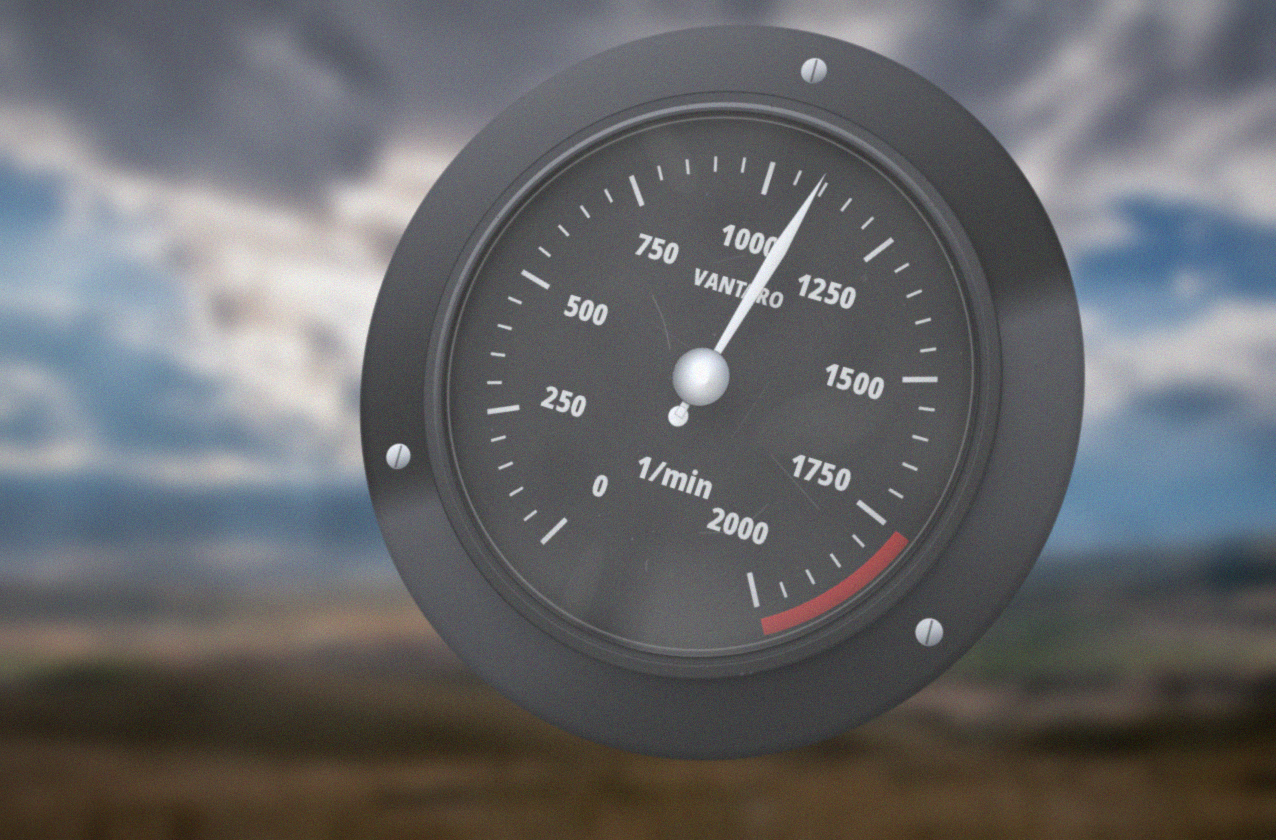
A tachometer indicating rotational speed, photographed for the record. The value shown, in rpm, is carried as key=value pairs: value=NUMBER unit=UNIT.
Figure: value=1100 unit=rpm
